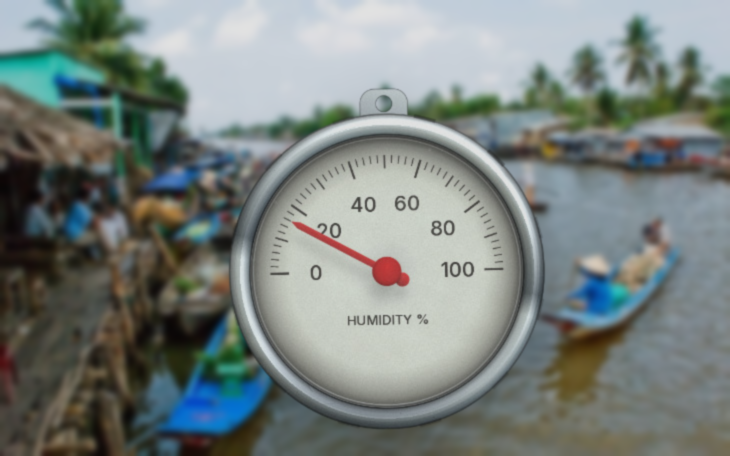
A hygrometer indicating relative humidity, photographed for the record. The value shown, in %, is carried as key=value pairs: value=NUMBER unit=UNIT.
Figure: value=16 unit=%
